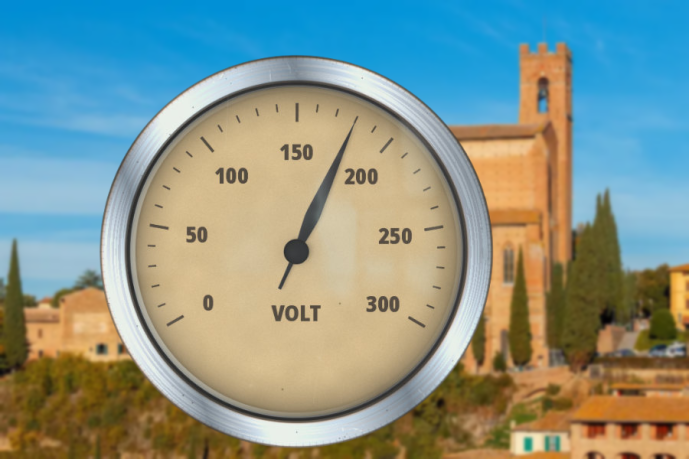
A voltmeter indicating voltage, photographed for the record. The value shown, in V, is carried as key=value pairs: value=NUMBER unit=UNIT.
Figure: value=180 unit=V
